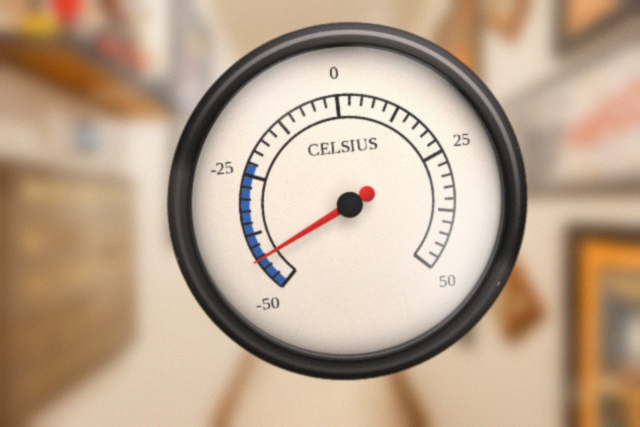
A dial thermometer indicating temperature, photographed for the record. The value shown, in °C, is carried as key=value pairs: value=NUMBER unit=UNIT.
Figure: value=-42.5 unit=°C
